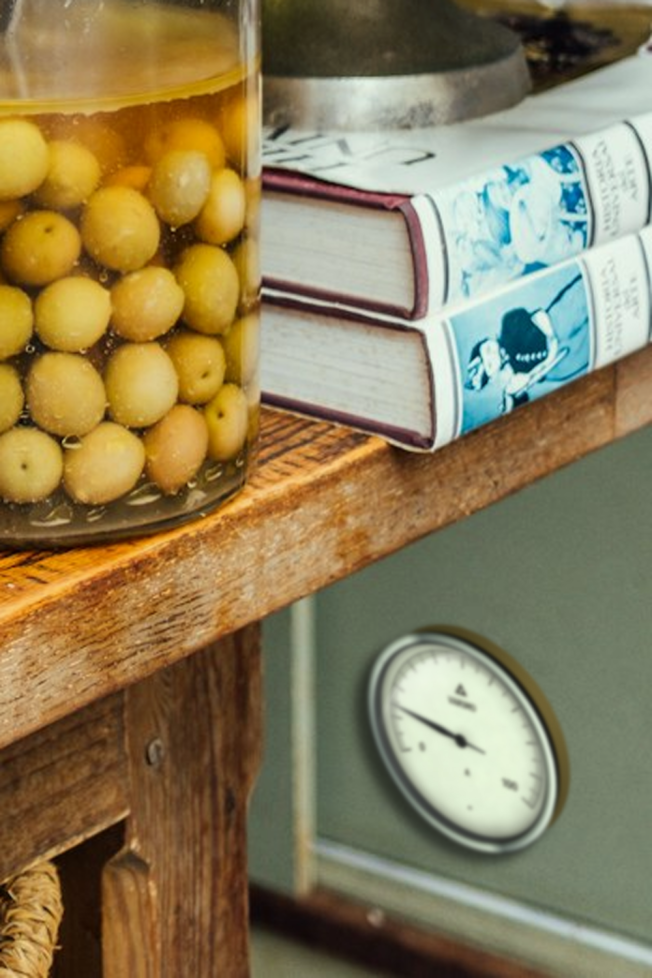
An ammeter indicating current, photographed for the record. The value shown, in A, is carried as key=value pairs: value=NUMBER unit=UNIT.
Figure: value=15 unit=A
